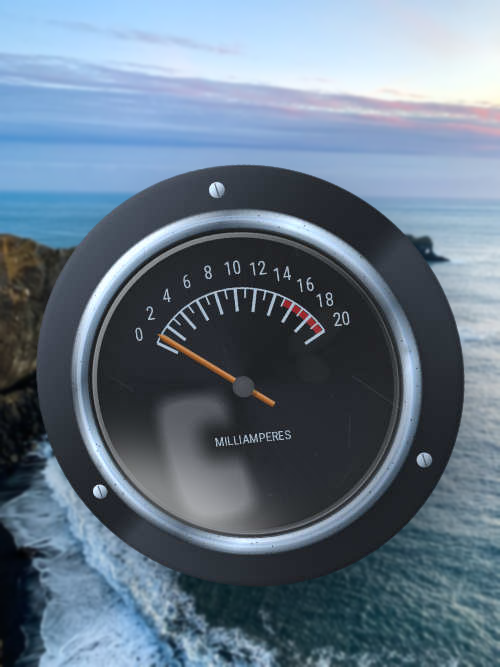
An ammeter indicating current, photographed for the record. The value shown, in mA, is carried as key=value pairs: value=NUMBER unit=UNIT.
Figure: value=1 unit=mA
